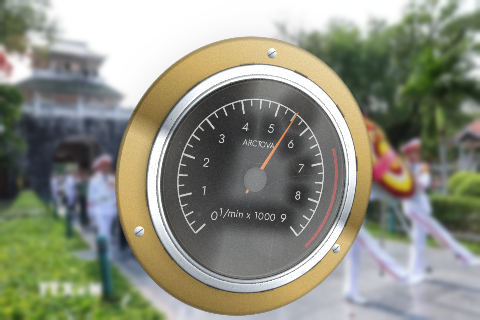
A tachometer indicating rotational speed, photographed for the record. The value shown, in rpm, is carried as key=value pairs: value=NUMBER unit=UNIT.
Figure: value=5500 unit=rpm
